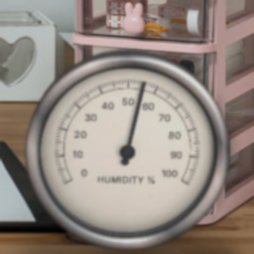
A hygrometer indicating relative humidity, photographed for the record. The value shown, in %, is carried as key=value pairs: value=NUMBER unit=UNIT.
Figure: value=55 unit=%
